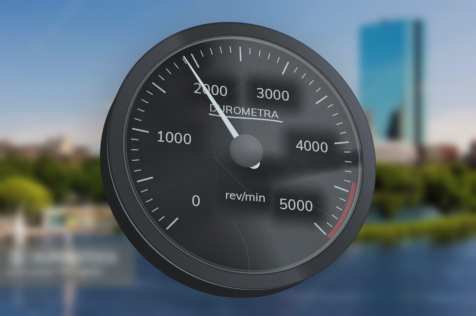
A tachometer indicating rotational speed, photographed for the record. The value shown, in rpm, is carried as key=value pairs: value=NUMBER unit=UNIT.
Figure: value=1900 unit=rpm
